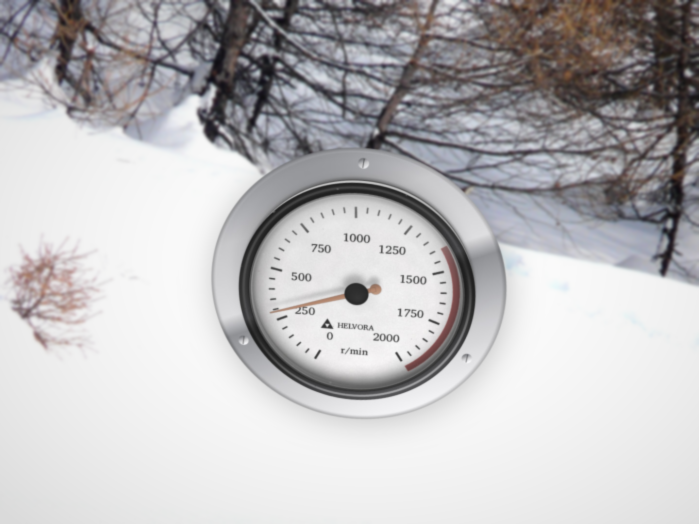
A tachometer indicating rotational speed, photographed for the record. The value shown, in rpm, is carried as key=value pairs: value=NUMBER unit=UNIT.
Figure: value=300 unit=rpm
